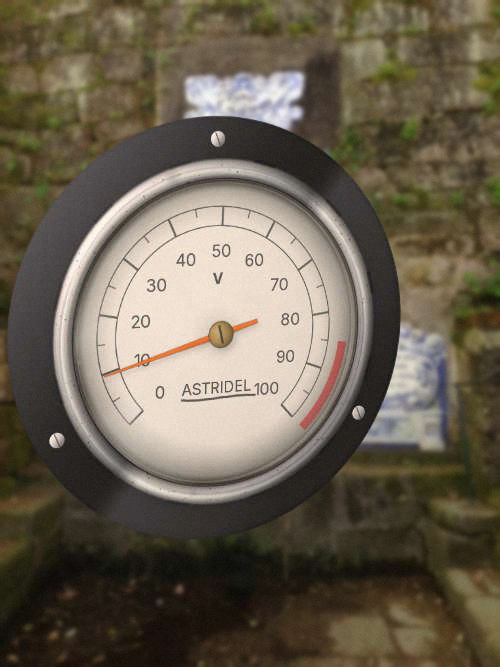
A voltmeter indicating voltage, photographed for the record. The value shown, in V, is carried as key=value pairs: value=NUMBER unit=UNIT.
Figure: value=10 unit=V
